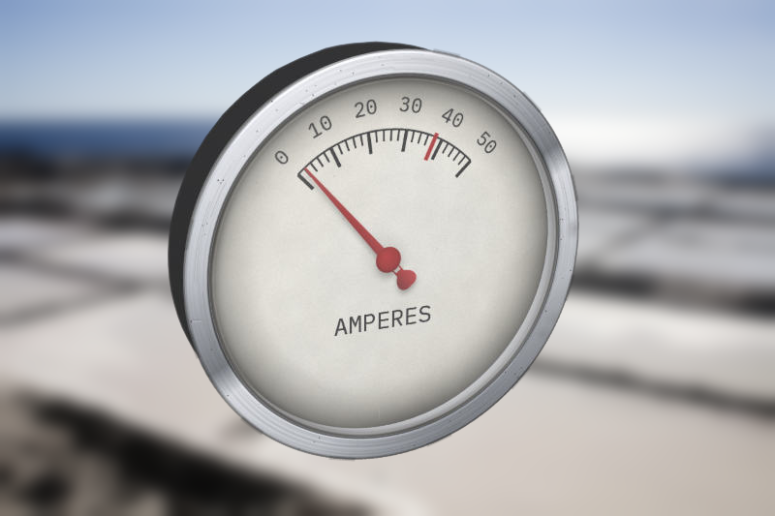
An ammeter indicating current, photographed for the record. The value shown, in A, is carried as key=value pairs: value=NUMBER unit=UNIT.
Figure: value=2 unit=A
